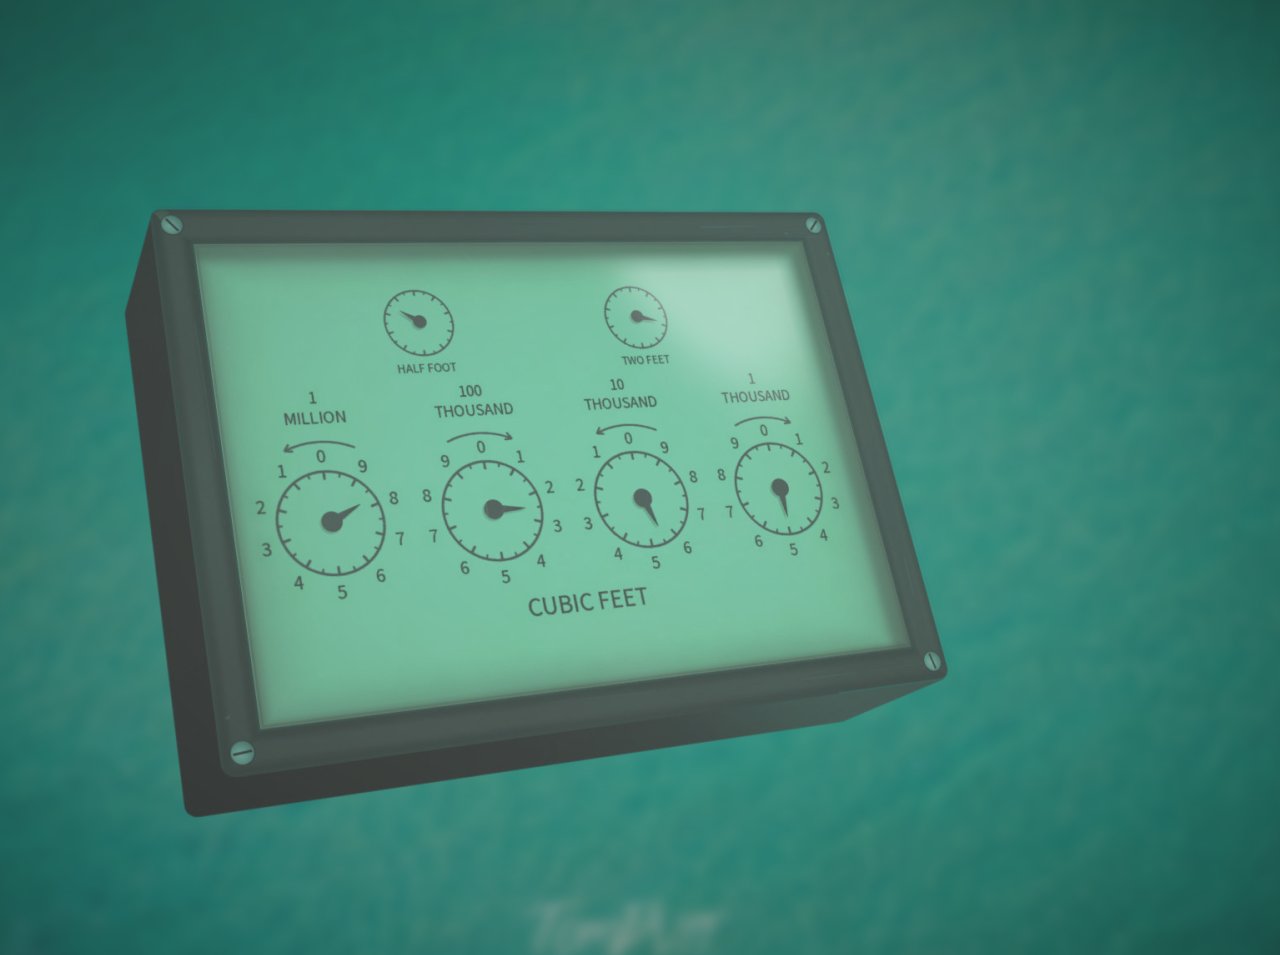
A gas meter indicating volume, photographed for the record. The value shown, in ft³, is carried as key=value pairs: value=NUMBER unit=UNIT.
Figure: value=825500 unit=ft³
